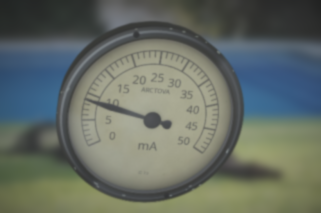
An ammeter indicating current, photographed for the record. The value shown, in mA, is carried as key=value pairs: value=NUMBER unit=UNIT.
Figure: value=9 unit=mA
